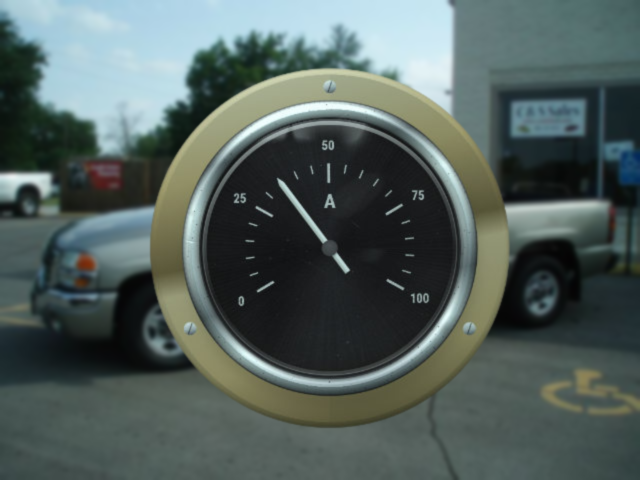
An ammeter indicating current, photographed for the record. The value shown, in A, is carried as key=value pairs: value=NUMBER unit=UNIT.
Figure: value=35 unit=A
